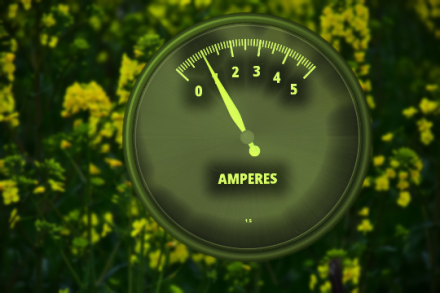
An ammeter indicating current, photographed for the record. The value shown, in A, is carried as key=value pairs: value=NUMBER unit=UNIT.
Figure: value=1 unit=A
